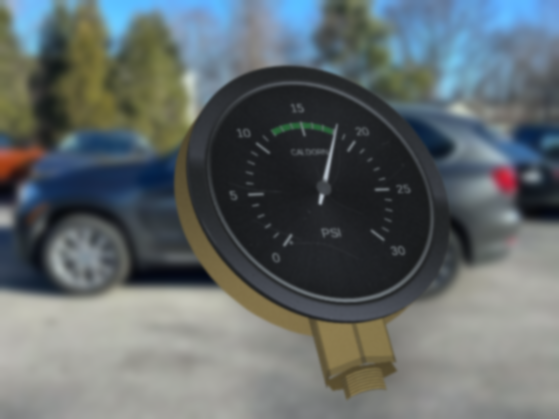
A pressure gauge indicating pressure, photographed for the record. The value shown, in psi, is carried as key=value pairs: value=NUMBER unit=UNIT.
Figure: value=18 unit=psi
